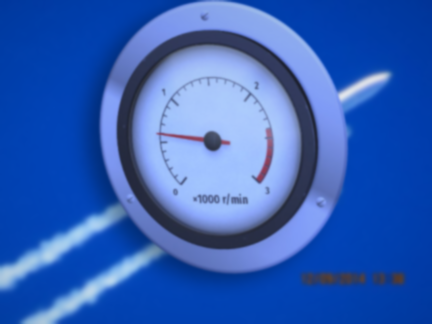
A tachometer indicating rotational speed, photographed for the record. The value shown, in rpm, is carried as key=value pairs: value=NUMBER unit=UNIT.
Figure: value=600 unit=rpm
